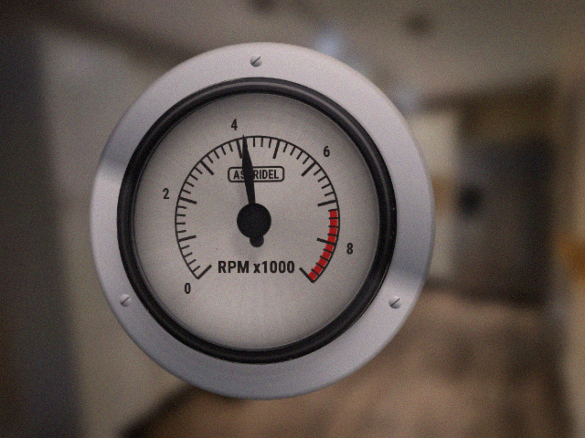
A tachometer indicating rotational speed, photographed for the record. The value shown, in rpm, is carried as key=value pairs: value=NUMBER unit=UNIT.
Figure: value=4200 unit=rpm
